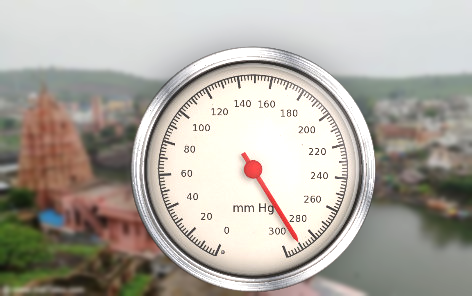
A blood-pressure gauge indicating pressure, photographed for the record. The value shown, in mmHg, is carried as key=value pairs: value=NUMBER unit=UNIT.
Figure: value=290 unit=mmHg
